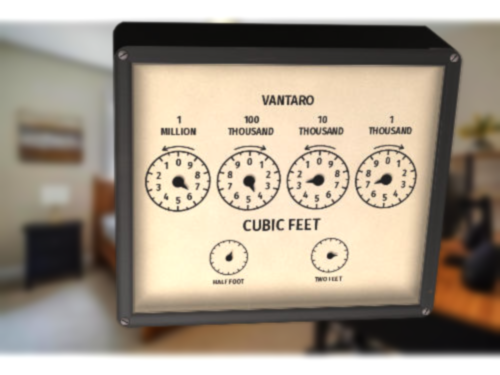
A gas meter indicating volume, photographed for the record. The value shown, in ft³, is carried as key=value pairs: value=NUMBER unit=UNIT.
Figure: value=642700 unit=ft³
